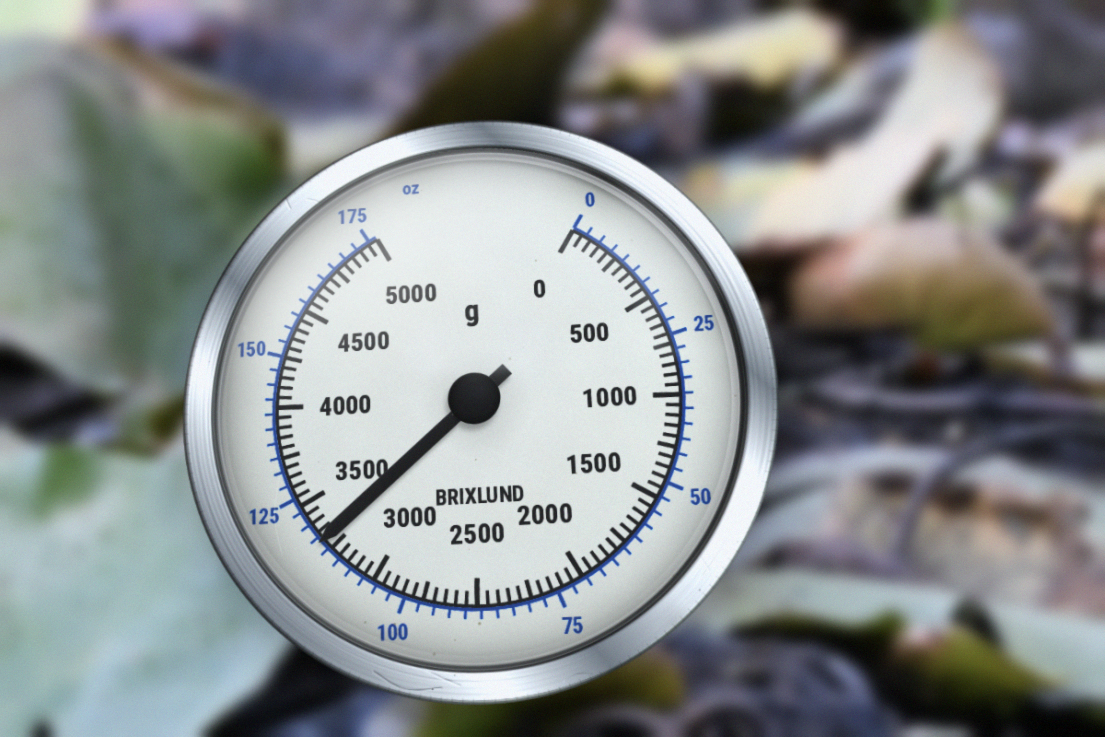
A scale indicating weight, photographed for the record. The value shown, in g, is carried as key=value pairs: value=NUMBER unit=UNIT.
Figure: value=3300 unit=g
